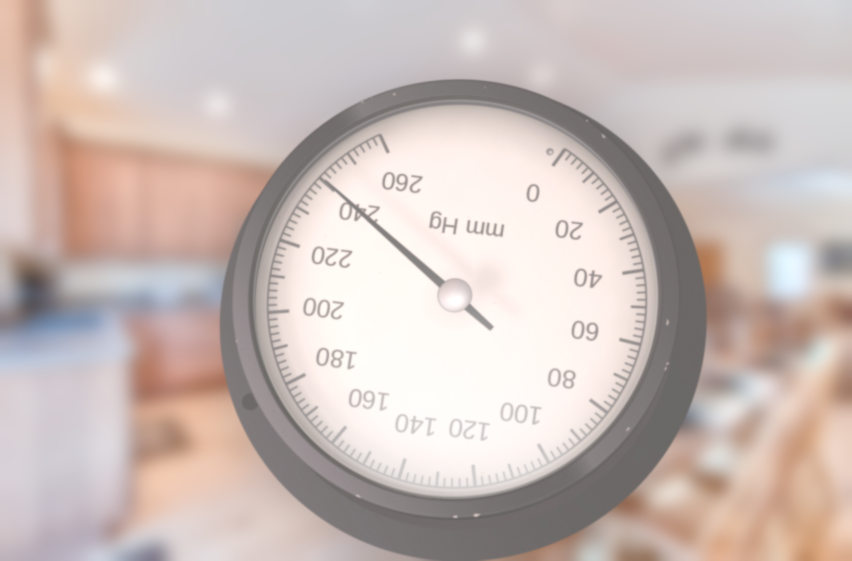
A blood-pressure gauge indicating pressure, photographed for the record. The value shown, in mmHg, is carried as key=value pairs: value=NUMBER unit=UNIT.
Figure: value=240 unit=mmHg
